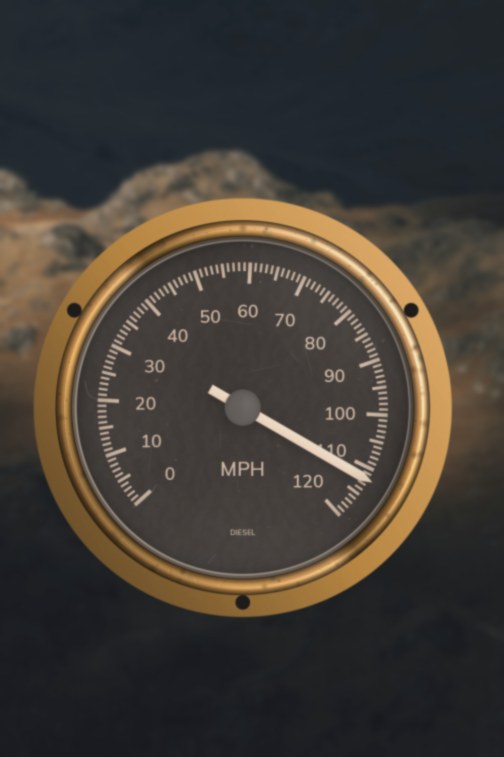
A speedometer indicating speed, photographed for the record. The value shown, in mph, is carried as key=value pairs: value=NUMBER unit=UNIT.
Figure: value=112 unit=mph
